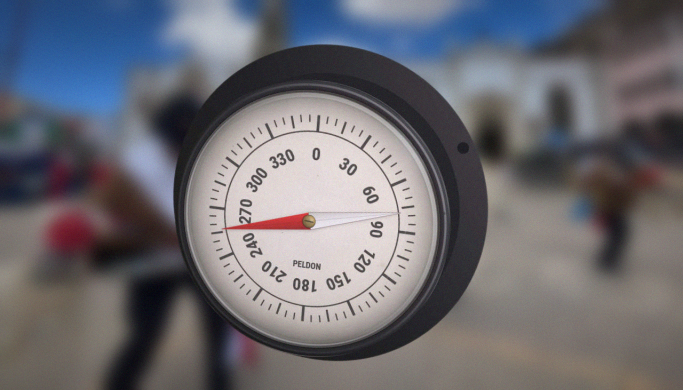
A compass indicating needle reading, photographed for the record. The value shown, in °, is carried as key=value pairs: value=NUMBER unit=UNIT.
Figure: value=257.5 unit=°
